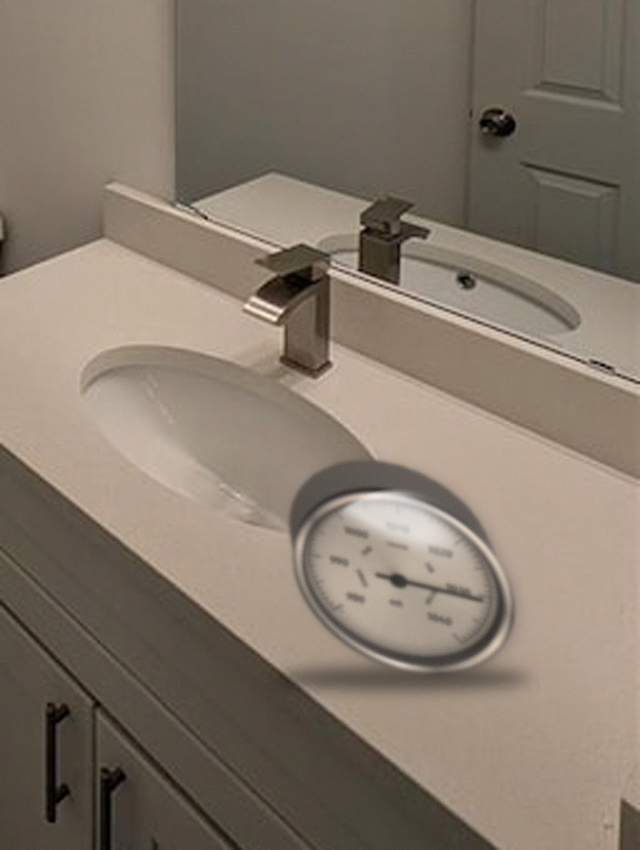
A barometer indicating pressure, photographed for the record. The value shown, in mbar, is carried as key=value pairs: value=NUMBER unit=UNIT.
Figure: value=1030 unit=mbar
